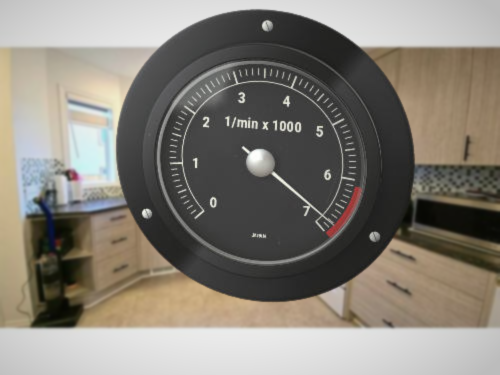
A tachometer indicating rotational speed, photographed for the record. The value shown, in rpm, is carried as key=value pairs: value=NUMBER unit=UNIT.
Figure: value=6800 unit=rpm
